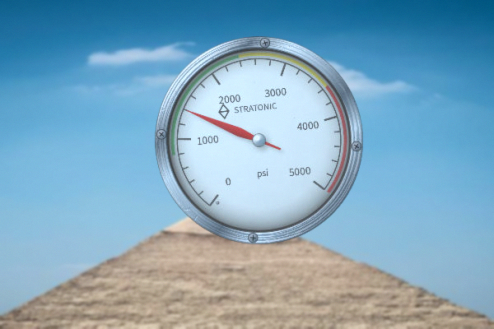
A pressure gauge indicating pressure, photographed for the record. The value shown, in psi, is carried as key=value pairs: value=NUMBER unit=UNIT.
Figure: value=1400 unit=psi
